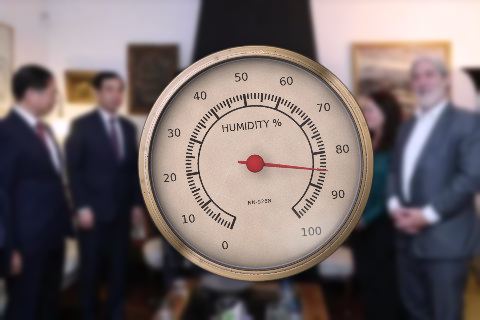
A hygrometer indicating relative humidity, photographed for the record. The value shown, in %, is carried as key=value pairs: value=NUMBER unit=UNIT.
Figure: value=85 unit=%
